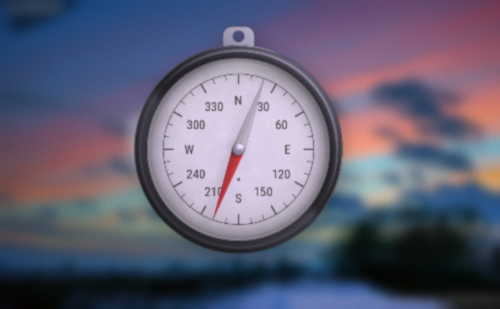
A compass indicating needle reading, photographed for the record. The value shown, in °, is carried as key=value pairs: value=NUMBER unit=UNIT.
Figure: value=200 unit=°
